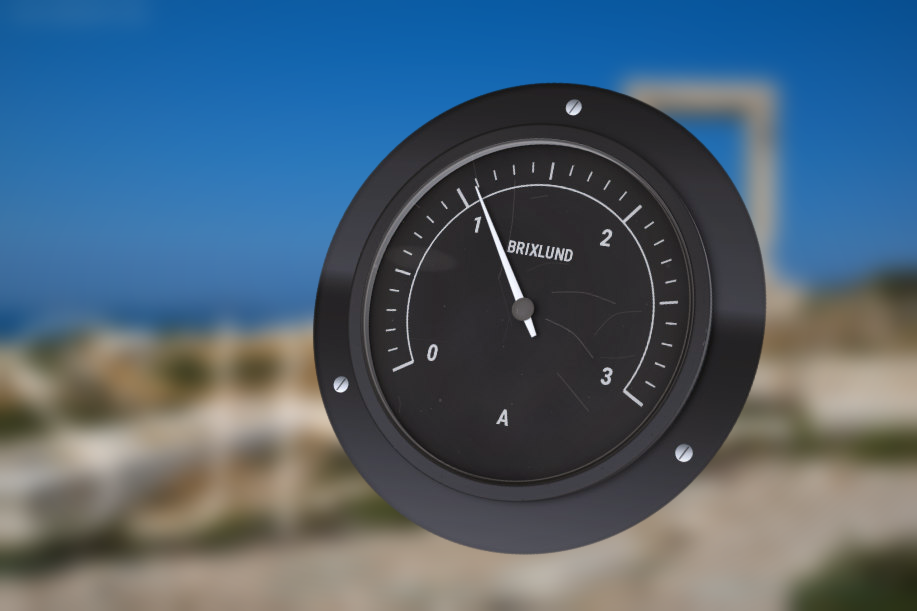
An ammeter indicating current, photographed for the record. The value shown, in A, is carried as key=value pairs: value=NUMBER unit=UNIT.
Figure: value=1.1 unit=A
